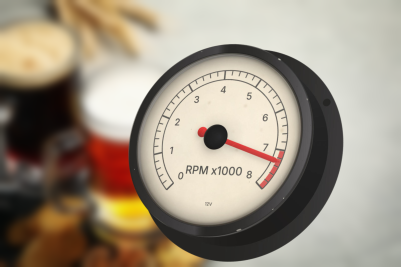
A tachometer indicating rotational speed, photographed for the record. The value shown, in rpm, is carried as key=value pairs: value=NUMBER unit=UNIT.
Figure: value=7300 unit=rpm
